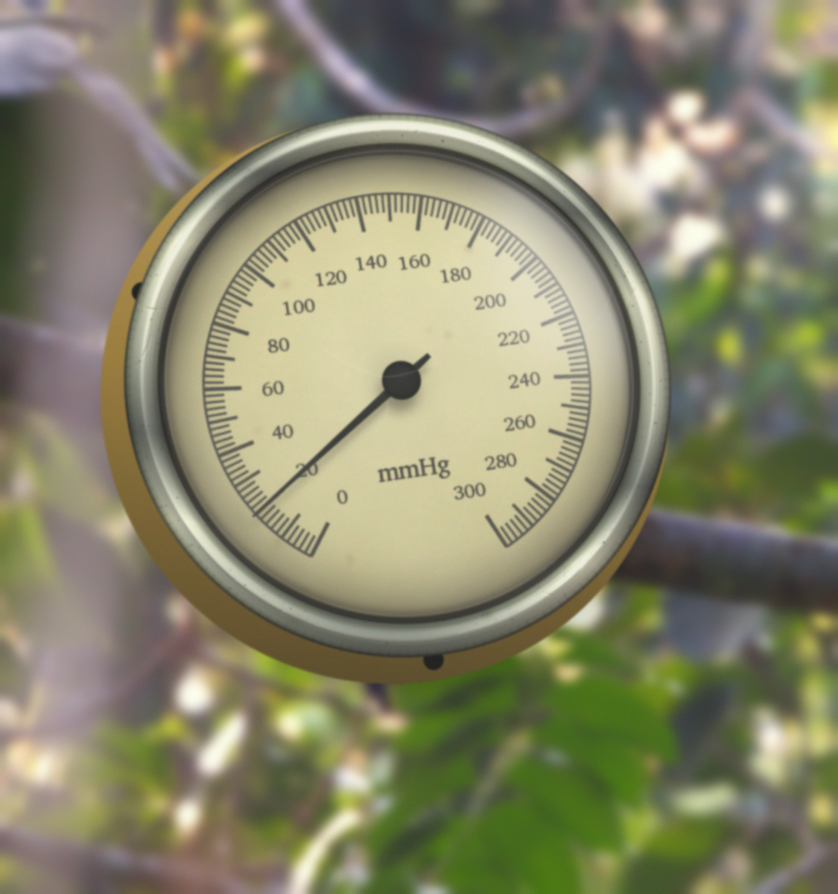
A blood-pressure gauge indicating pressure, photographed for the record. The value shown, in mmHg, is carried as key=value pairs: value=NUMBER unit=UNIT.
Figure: value=20 unit=mmHg
